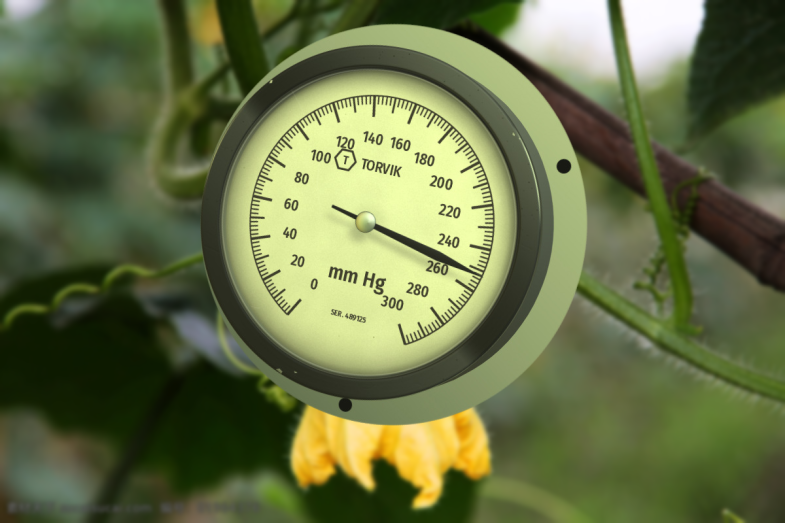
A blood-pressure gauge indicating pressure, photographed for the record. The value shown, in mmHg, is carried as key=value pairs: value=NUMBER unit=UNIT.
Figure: value=252 unit=mmHg
